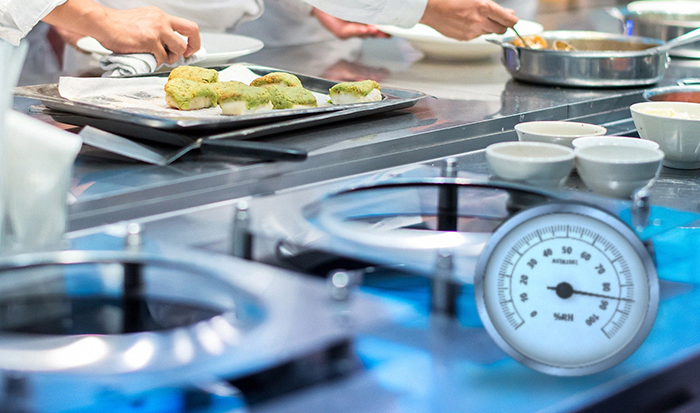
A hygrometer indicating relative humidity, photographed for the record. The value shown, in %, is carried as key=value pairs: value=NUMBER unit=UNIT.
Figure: value=85 unit=%
